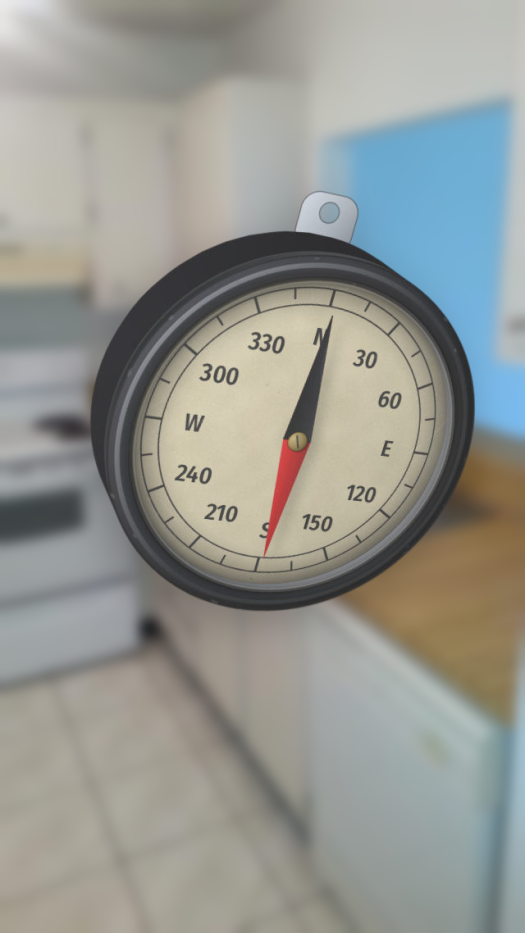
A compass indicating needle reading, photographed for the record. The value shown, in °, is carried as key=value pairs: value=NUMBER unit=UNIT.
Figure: value=180 unit=°
